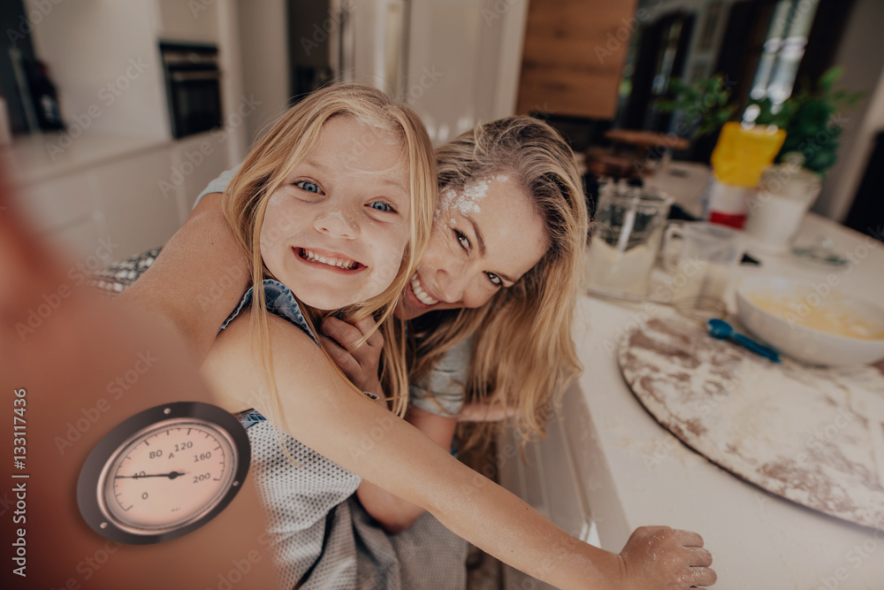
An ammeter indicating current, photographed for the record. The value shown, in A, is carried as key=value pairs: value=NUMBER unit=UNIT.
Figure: value=40 unit=A
